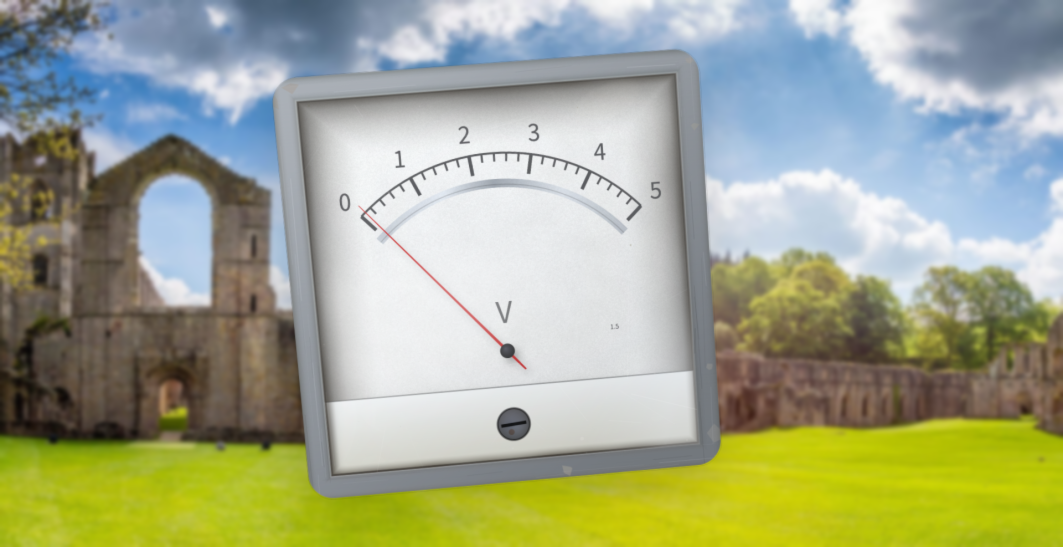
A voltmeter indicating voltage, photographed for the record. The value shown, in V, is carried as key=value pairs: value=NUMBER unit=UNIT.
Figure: value=0.1 unit=V
